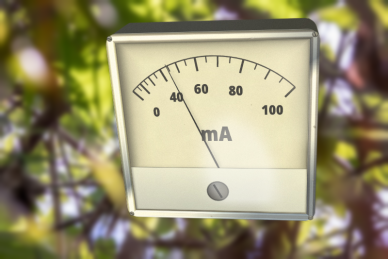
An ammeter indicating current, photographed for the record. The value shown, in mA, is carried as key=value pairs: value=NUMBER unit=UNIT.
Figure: value=45 unit=mA
